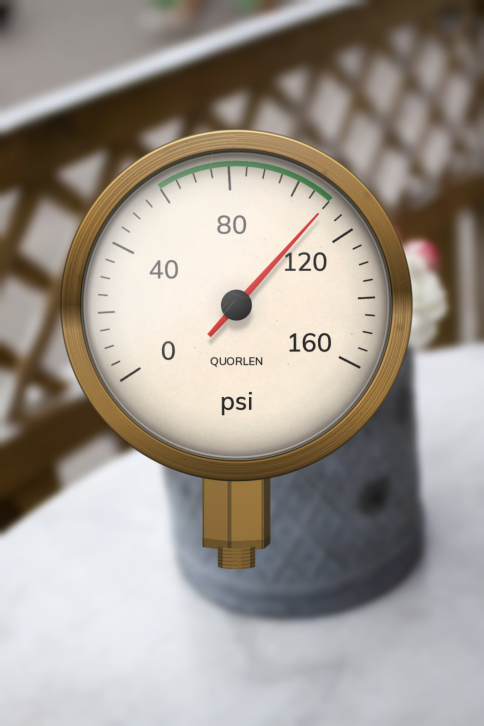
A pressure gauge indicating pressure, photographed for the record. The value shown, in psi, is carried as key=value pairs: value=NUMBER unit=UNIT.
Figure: value=110 unit=psi
